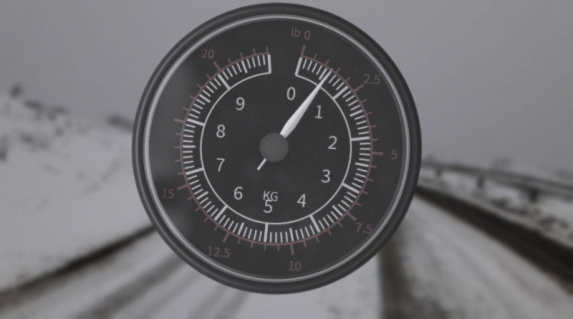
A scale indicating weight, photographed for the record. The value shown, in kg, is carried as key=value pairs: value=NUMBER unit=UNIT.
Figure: value=0.6 unit=kg
